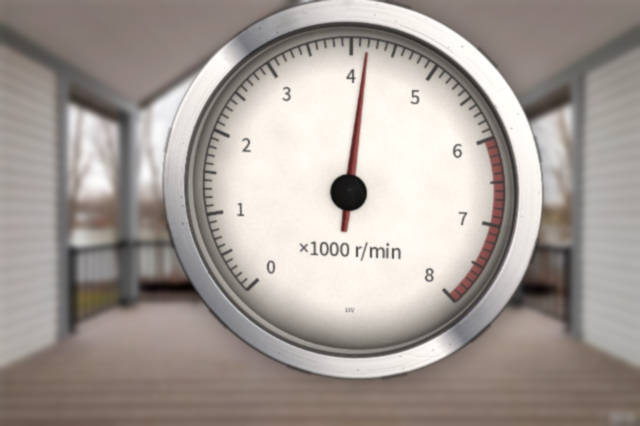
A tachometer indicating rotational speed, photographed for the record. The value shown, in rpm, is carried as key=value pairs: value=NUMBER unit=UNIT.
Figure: value=4200 unit=rpm
